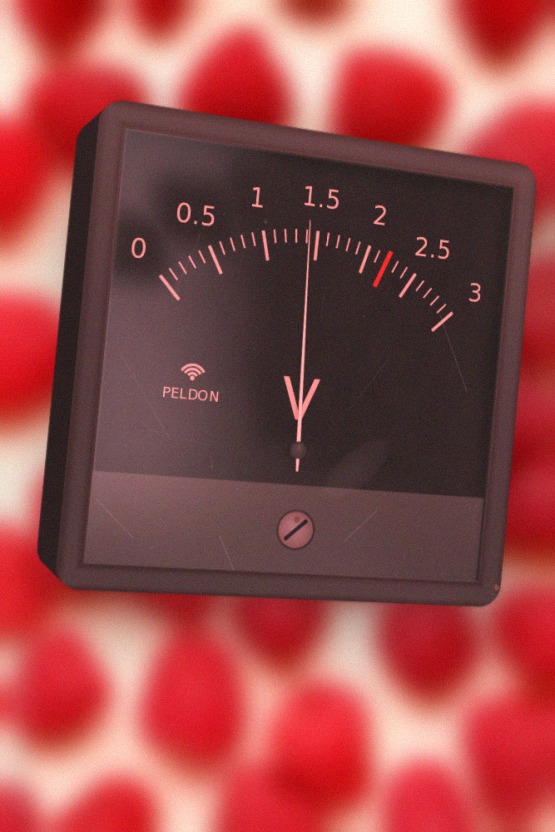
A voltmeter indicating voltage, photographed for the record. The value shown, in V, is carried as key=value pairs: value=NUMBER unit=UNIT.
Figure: value=1.4 unit=V
